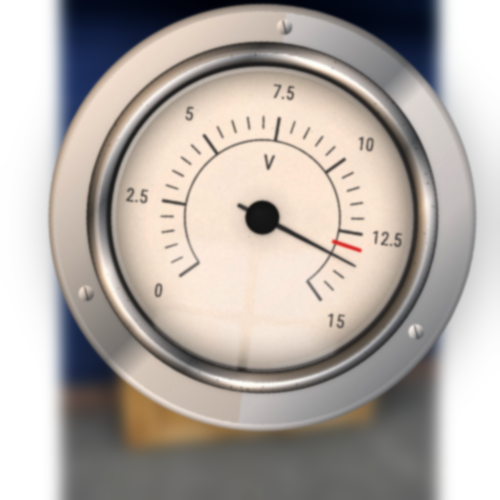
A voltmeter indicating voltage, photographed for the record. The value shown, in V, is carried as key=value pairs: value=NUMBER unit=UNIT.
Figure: value=13.5 unit=V
